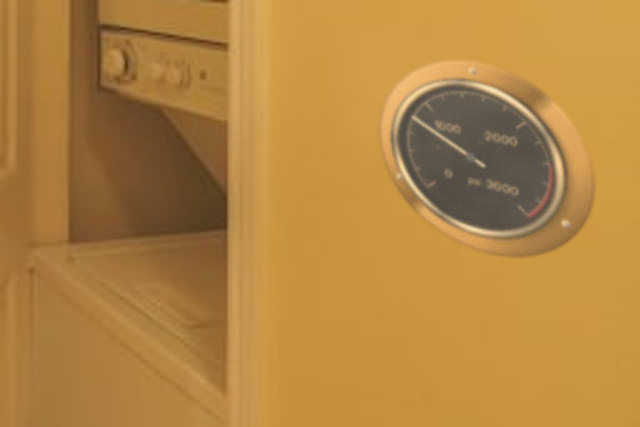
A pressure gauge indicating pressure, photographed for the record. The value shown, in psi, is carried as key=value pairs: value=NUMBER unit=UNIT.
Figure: value=800 unit=psi
